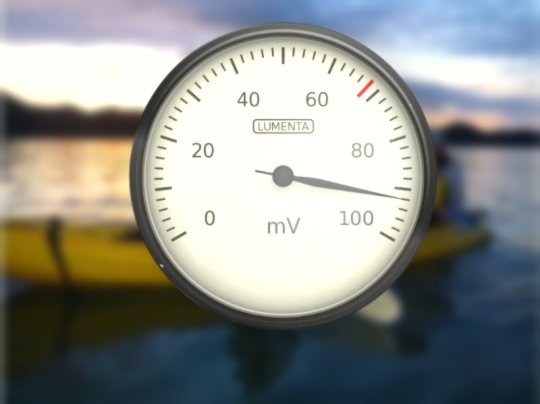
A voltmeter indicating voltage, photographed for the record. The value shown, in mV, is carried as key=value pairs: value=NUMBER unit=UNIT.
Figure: value=92 unit=mV
